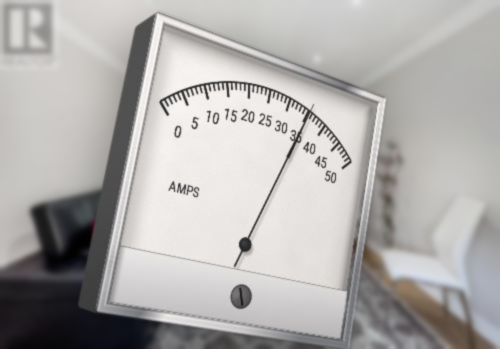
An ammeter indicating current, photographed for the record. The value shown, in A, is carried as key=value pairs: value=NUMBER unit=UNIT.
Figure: value=35 unit=A
